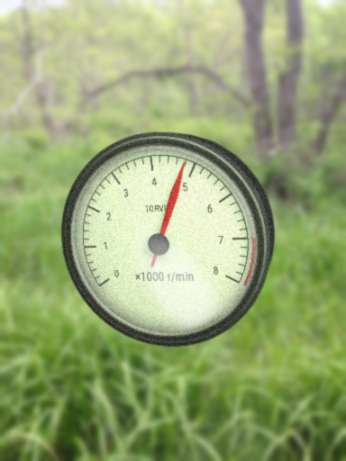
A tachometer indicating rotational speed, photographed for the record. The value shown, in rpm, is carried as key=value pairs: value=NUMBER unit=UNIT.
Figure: value=4800 unit=rpm
